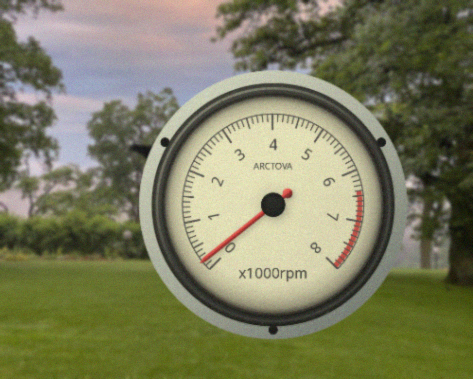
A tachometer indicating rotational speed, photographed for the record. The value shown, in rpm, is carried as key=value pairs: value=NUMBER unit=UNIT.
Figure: value=200 unit=rpm
